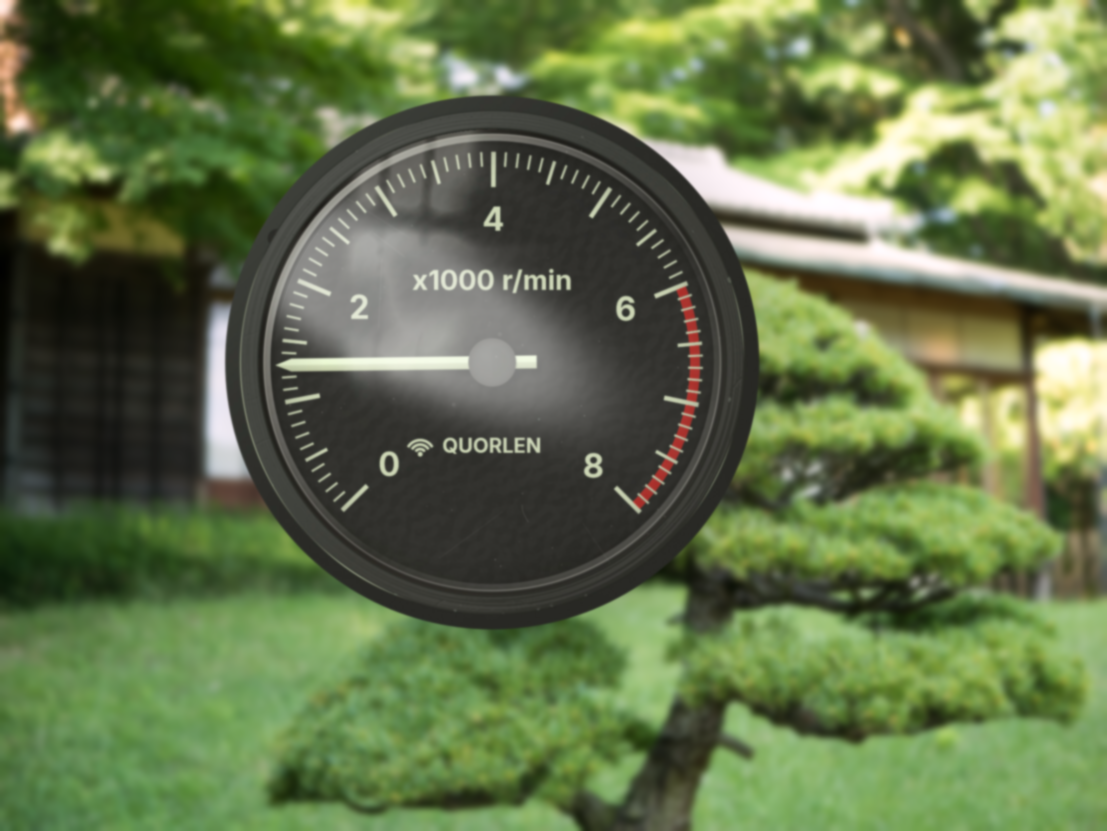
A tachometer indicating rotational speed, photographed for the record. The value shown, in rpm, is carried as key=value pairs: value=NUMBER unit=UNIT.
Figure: value=1300 unit=rpm
